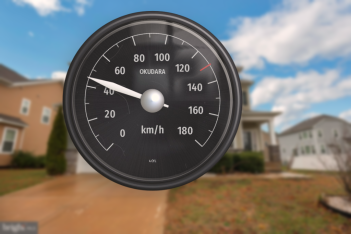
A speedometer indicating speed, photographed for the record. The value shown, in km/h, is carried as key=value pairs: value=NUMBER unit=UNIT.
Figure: value=45 unit=km/h
